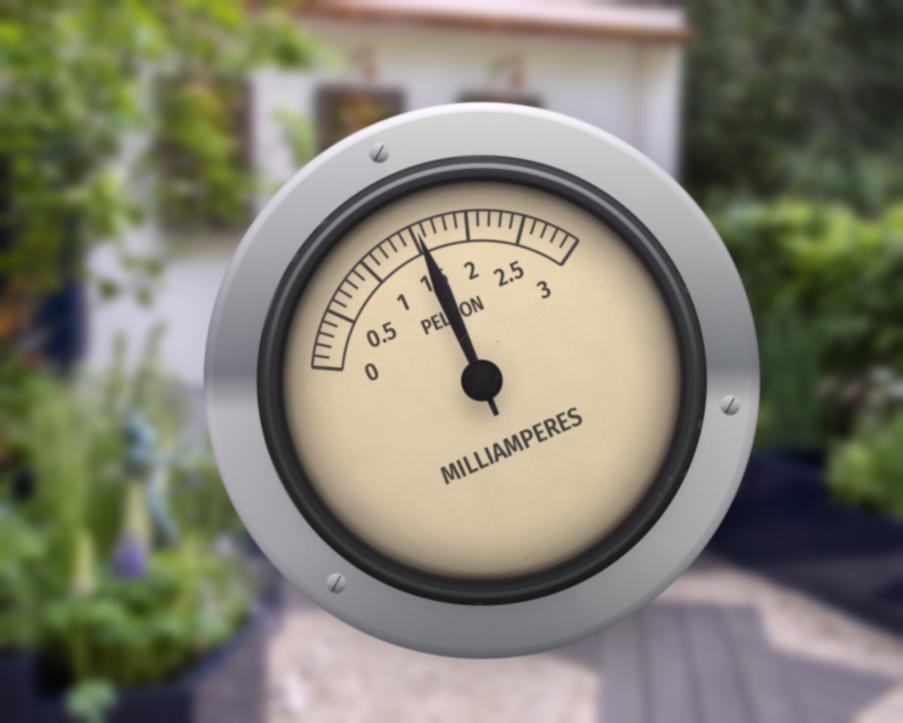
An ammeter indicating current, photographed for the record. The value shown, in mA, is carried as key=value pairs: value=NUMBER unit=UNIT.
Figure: value=1.55 unit=mA
